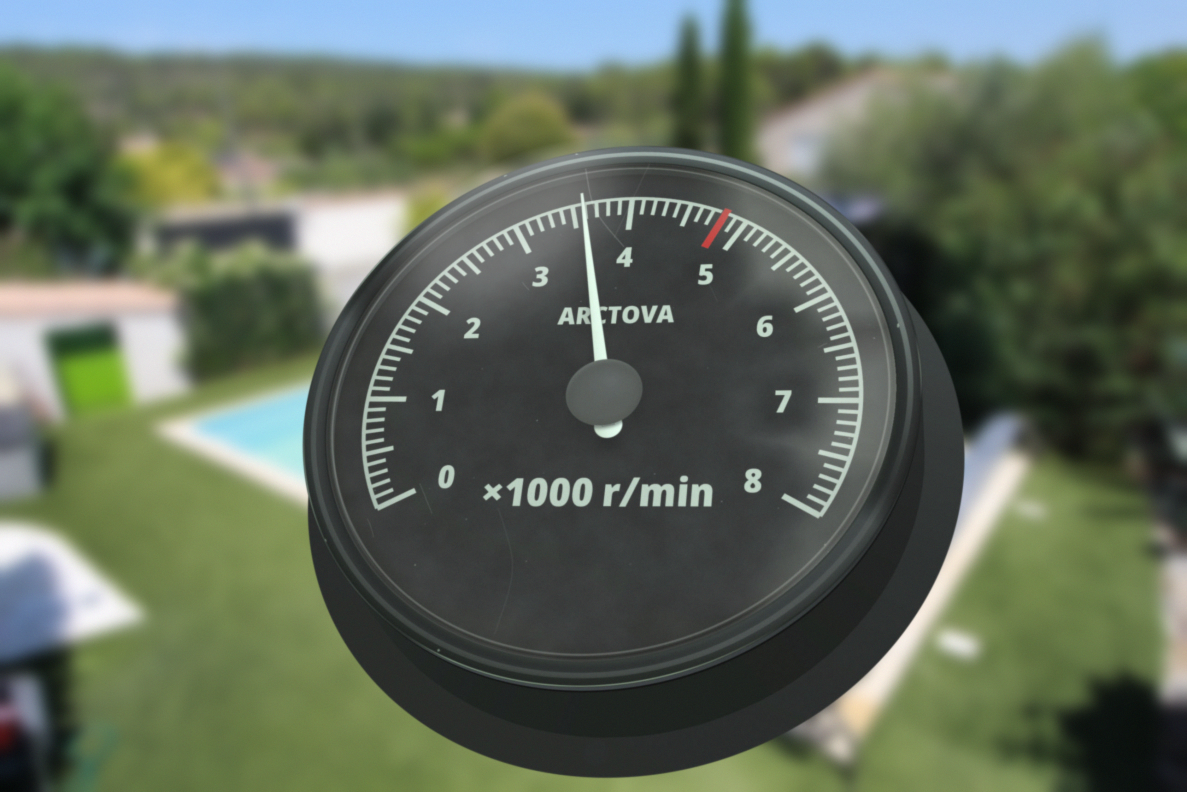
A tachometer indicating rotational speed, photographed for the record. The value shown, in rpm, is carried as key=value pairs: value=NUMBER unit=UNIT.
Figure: value=3600 unit=rpm
